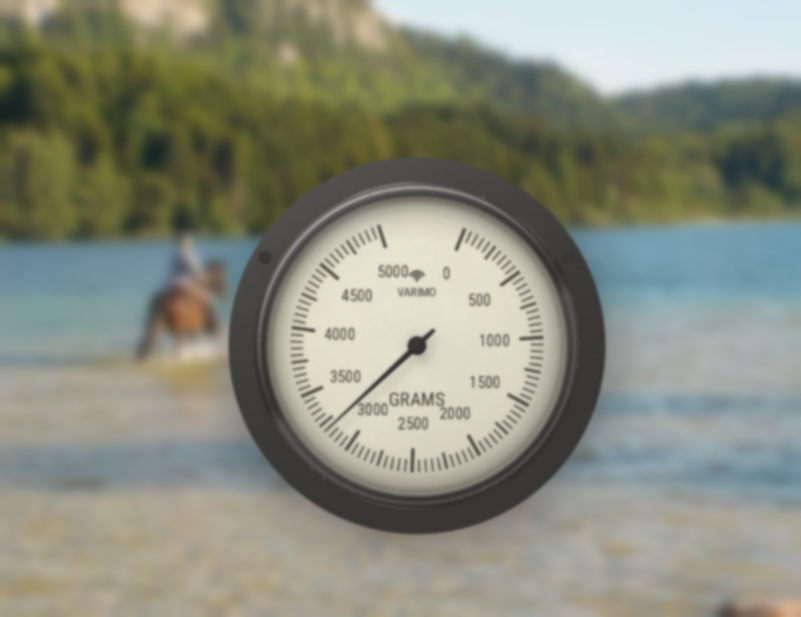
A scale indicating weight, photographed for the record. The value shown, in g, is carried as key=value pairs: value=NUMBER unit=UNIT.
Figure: value=3200 unit=g
